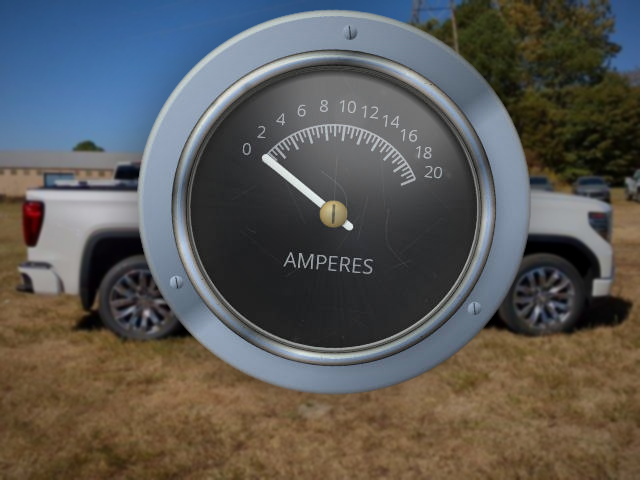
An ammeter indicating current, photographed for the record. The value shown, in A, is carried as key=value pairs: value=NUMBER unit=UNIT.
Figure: value=0.5 unit=A
